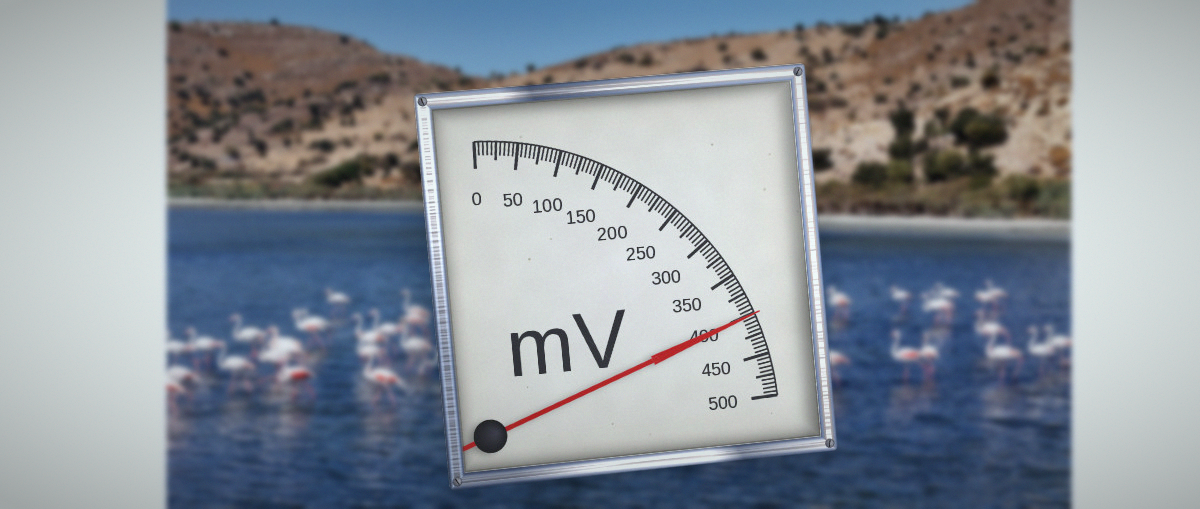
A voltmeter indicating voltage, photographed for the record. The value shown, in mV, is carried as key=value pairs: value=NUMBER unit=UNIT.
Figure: value=400 unit=mV
